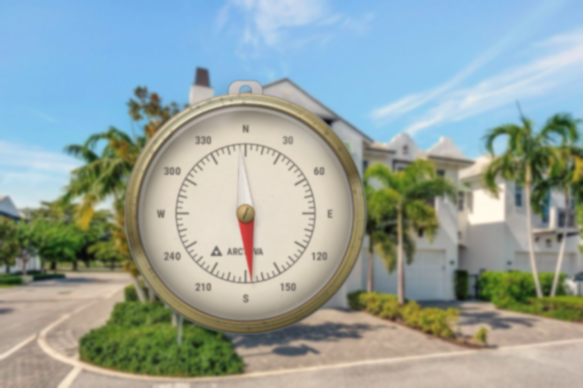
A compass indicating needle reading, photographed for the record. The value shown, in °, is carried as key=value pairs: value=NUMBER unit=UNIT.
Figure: value=175 unit=°
